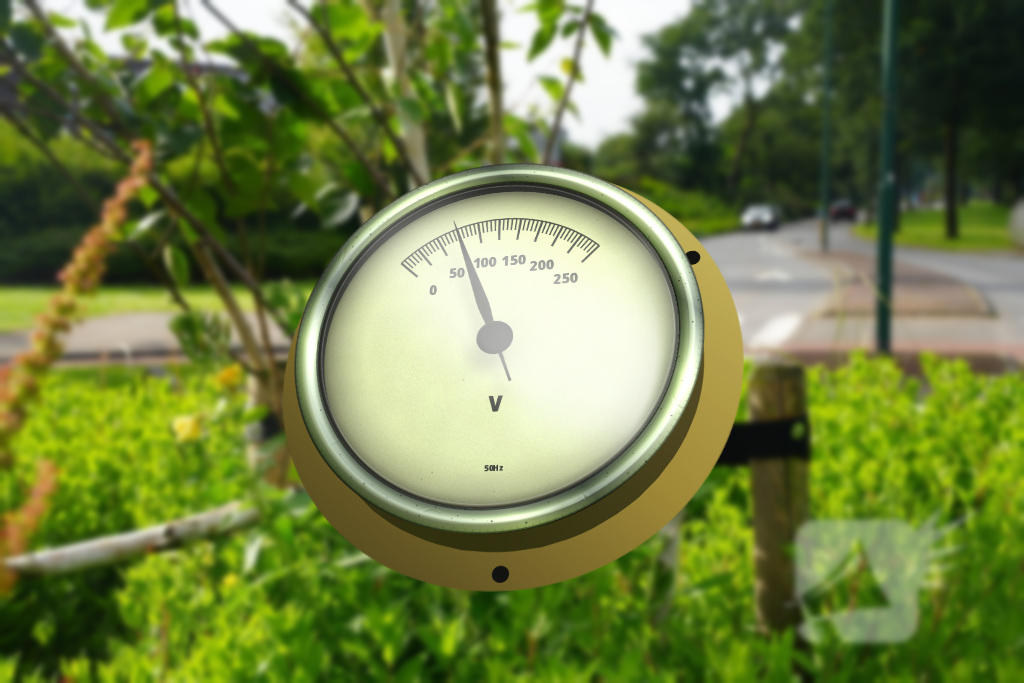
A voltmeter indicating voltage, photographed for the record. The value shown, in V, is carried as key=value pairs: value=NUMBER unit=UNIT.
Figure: value=75 unit=V
